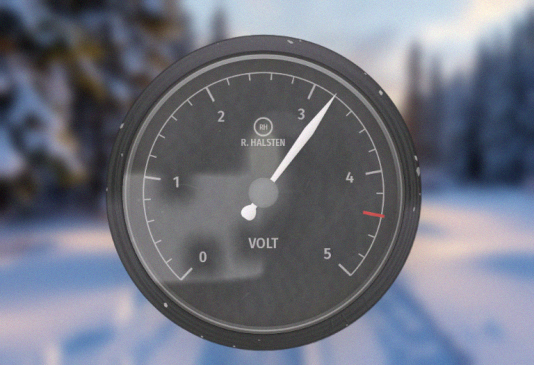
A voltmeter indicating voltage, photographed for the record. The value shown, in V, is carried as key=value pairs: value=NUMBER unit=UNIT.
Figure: value=3.2 unit=V
